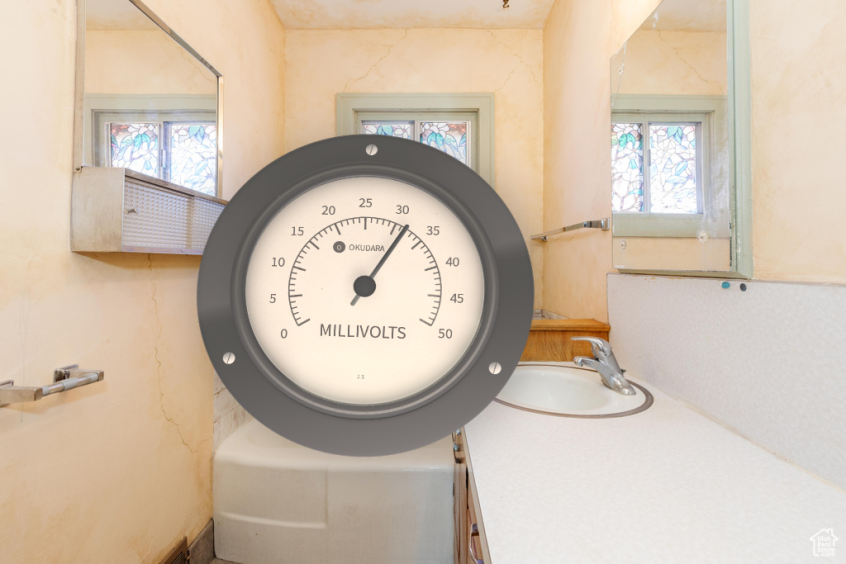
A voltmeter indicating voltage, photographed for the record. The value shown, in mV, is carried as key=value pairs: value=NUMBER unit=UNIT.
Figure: value=32 unit=mV
